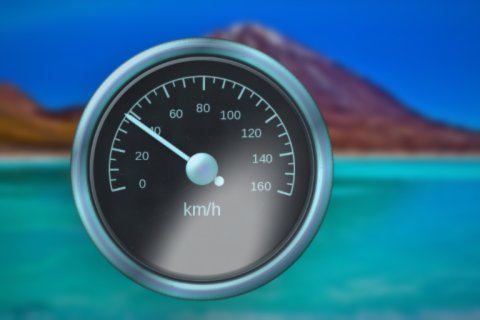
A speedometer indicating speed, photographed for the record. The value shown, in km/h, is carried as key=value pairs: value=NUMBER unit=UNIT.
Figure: value=37.5 unit=km/h
